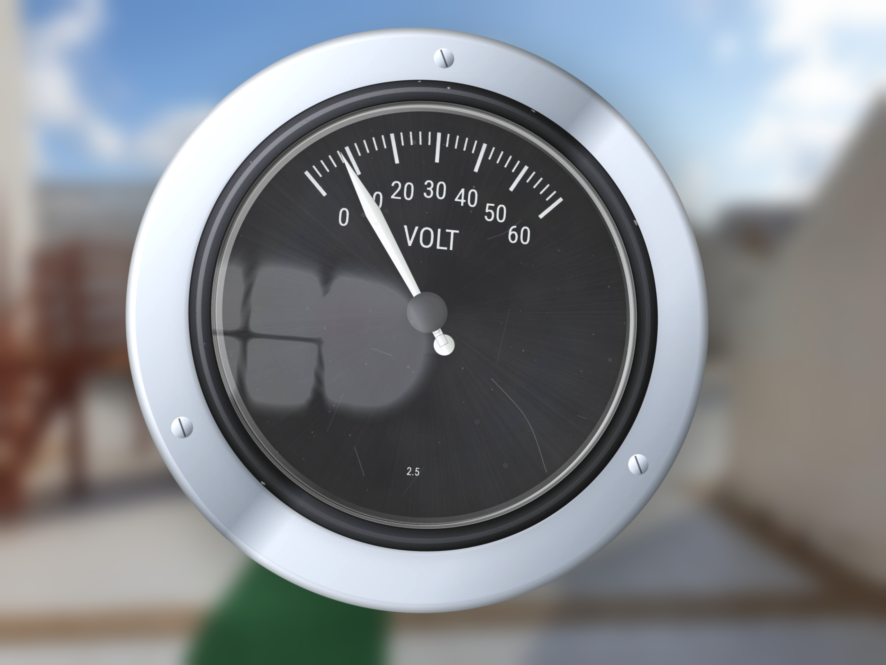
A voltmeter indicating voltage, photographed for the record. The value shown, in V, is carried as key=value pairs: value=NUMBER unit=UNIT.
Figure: value=8 unit=V
